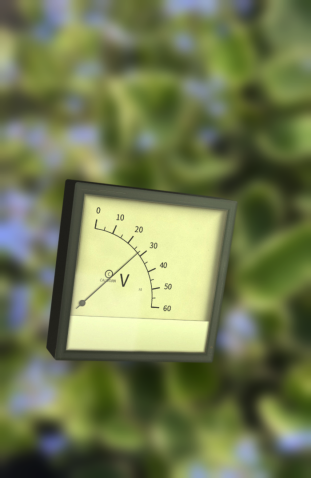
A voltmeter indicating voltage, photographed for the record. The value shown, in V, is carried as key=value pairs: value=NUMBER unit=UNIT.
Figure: value=27.5 unit=V
